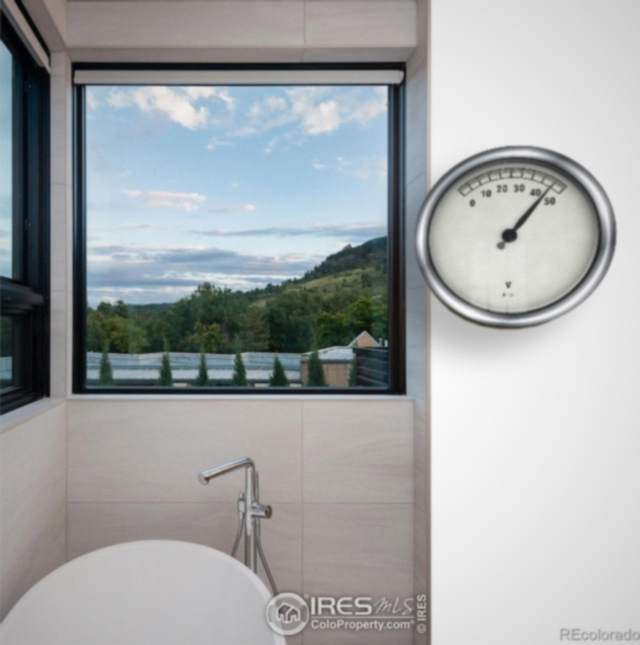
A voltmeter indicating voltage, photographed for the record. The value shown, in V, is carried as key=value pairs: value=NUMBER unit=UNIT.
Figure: value=45 unit=V
